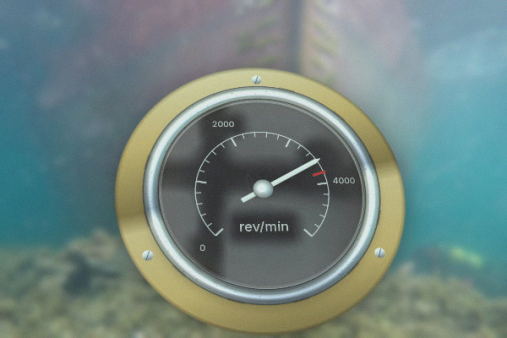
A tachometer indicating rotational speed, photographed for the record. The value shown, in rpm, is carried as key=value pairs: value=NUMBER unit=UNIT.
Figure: value=3600 unit=rpm
